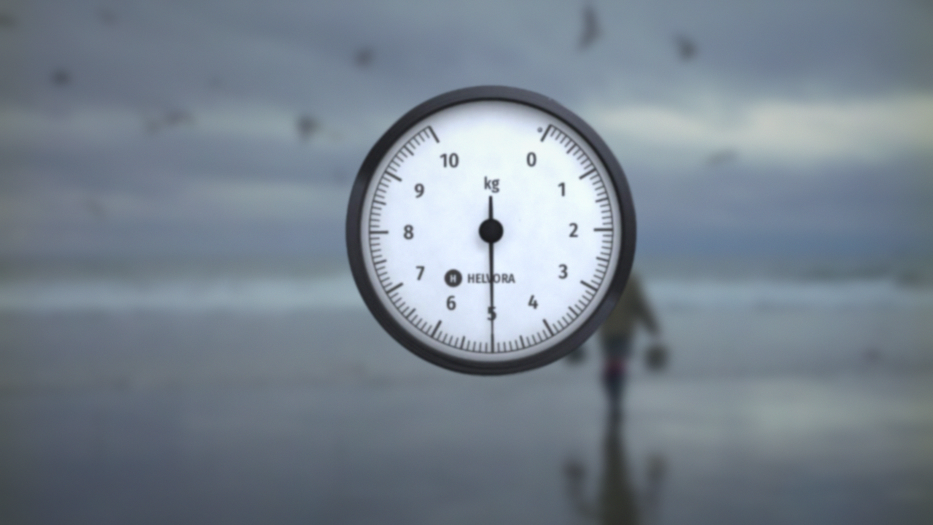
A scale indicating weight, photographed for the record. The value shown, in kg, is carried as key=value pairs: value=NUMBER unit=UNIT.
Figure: value=5 unit=kg
